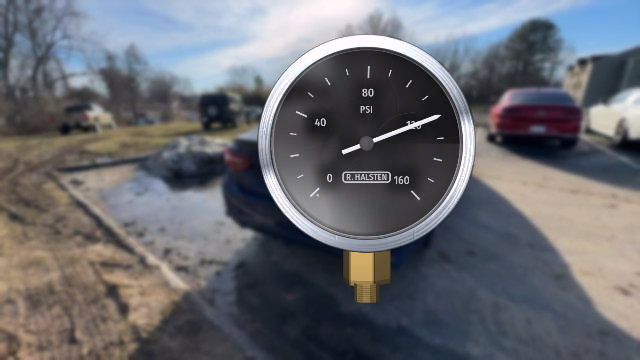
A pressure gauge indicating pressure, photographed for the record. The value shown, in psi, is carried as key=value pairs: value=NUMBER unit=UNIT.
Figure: value=120 unit=psi
